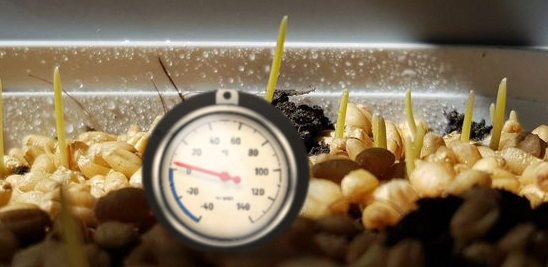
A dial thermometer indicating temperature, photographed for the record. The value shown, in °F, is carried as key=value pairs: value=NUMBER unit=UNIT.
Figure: value=5 unit=°F
